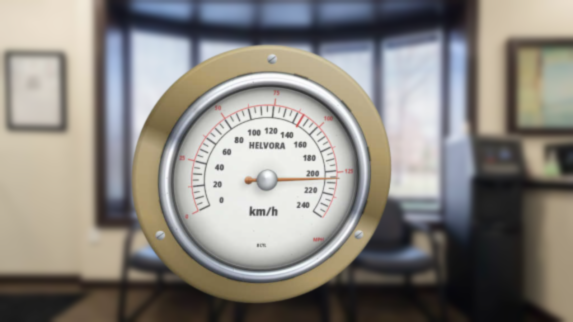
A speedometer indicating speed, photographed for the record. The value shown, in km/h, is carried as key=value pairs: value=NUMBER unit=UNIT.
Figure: value=205 unit=km/h
